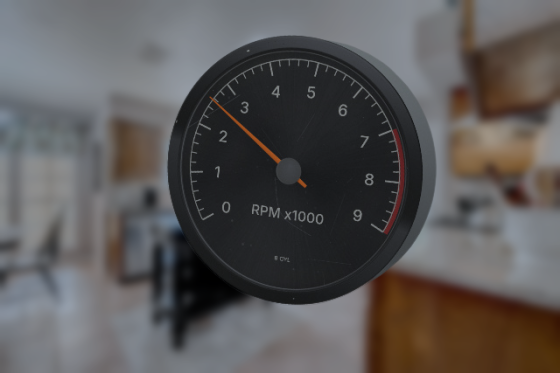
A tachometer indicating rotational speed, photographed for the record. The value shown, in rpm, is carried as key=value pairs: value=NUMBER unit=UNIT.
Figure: value=2600 unit=rpm
